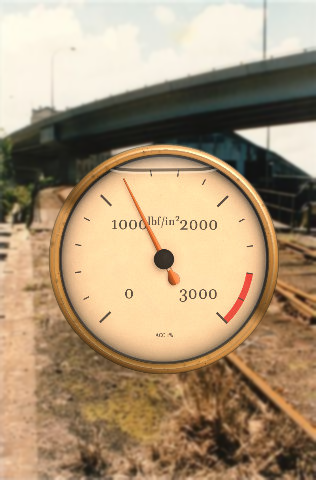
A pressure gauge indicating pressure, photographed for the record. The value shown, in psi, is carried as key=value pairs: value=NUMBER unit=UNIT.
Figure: value=1200 unit=psi
